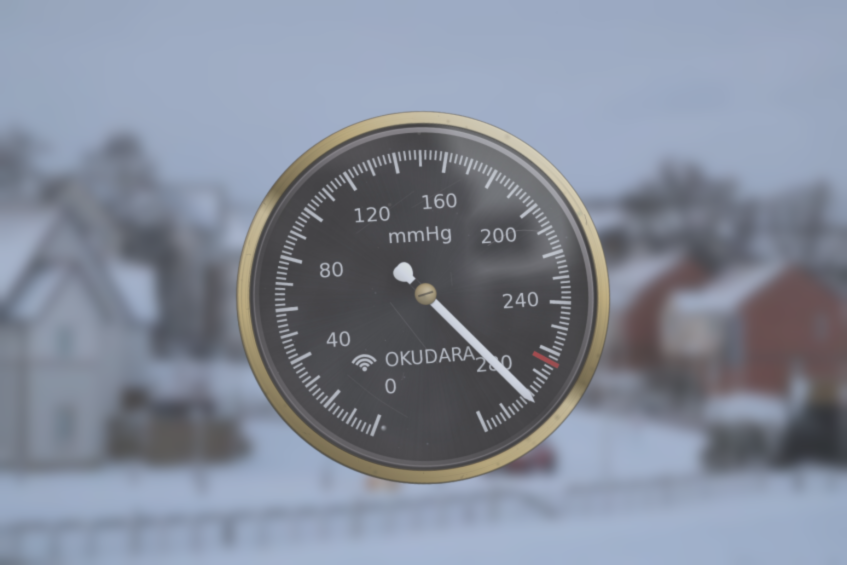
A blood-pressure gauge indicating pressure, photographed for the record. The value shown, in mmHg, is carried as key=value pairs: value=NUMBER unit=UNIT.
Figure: value=280 unit=mmHg
